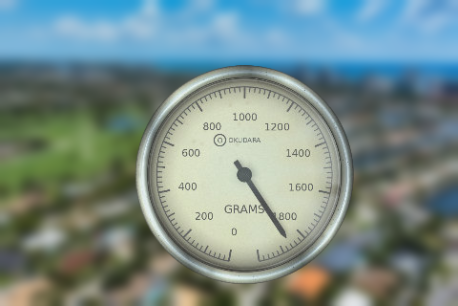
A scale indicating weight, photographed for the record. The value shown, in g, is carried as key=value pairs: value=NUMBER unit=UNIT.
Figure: value=1860 unit=g
